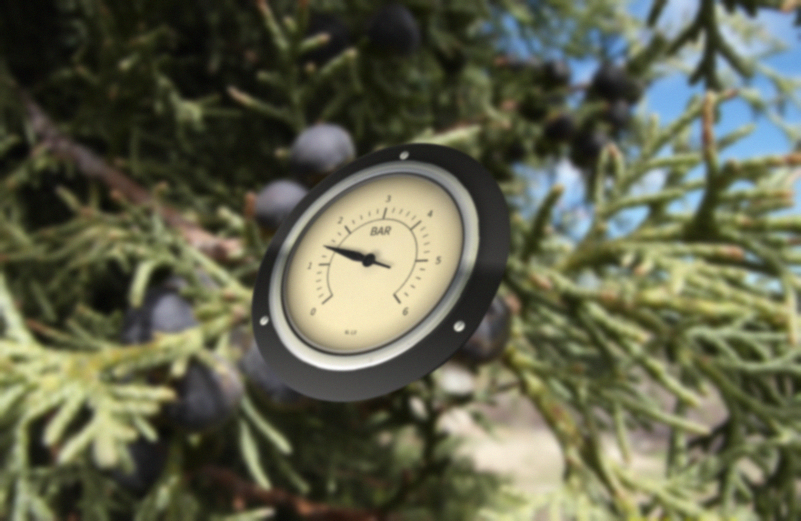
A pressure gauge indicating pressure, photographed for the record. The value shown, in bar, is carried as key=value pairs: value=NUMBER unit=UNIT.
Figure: value=1.4 unit=bar
